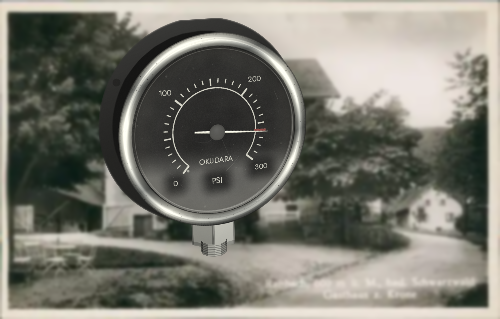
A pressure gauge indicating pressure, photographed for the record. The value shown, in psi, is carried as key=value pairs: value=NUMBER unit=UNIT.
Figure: value=260 unit=psi
